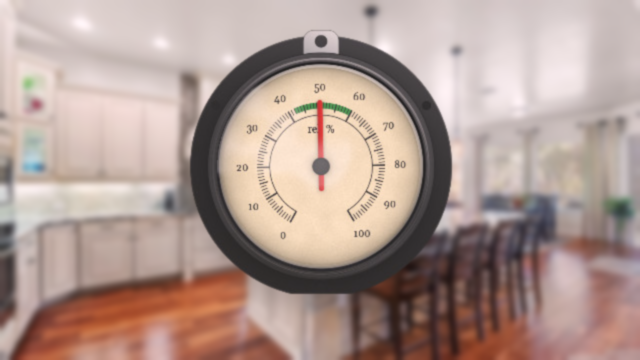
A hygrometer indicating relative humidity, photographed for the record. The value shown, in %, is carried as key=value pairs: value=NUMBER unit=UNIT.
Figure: value=50 unit=%
